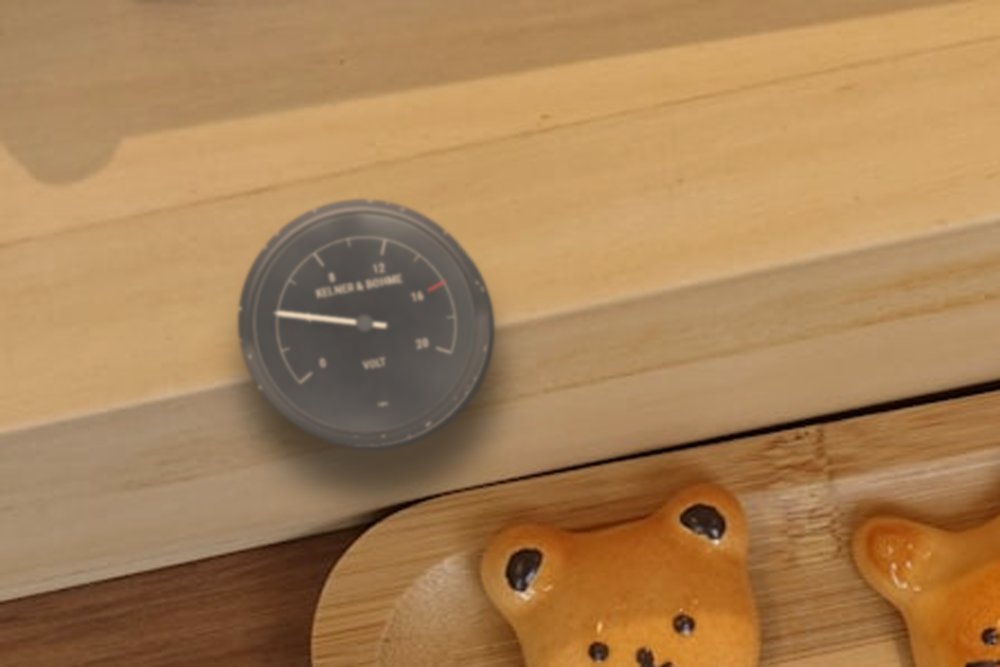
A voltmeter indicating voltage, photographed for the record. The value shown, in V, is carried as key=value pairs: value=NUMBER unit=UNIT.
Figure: value=4 unit=V
